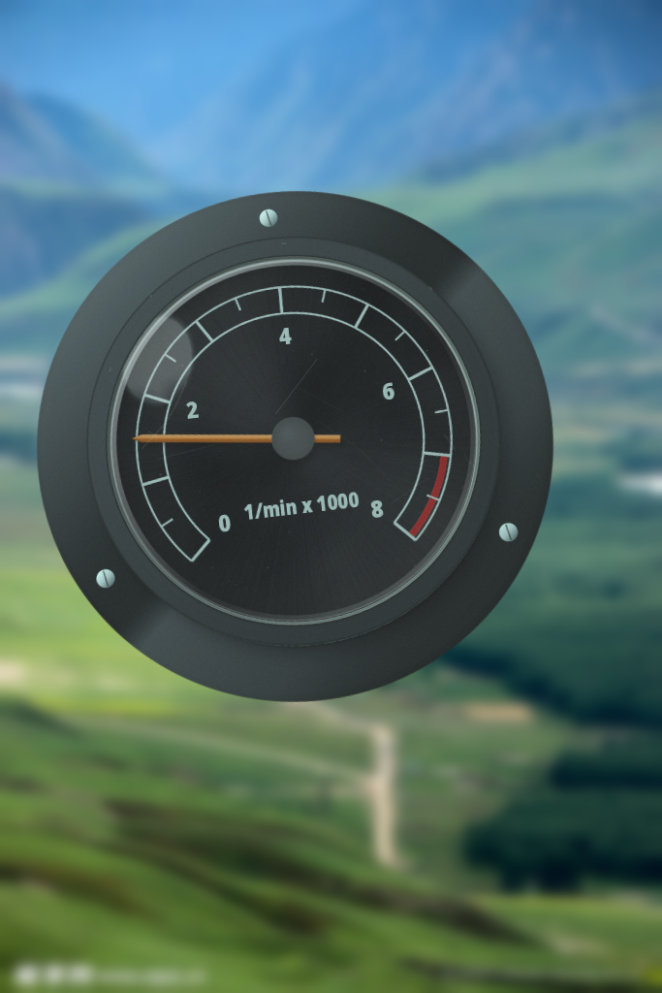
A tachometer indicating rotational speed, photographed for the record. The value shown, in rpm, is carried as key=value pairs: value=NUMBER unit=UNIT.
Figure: value=1500 unit=rpm
